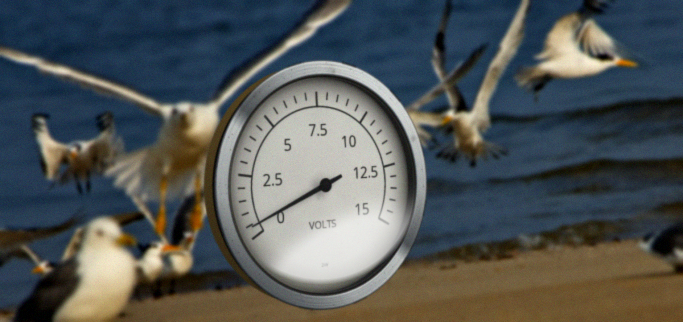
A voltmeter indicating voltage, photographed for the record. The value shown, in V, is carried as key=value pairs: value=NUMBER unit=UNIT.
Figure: value=0.5 unit=V
